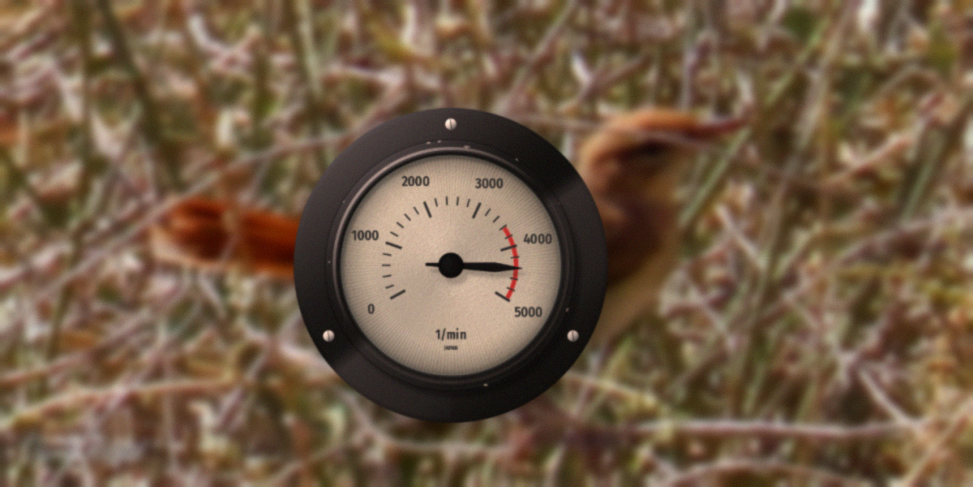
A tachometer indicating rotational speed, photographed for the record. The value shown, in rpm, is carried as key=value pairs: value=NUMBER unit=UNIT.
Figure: value=4400 unit=rpm
